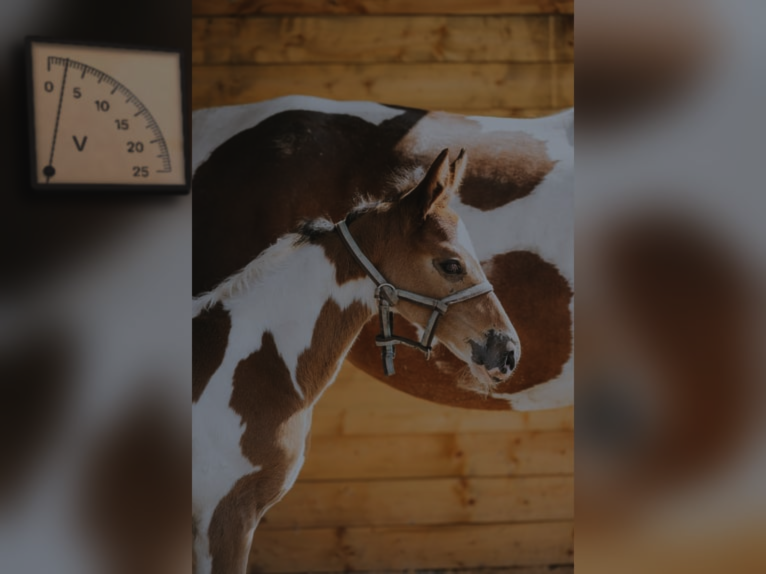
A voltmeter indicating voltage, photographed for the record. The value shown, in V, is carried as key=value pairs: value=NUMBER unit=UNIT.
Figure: value=2.5 unit=V
